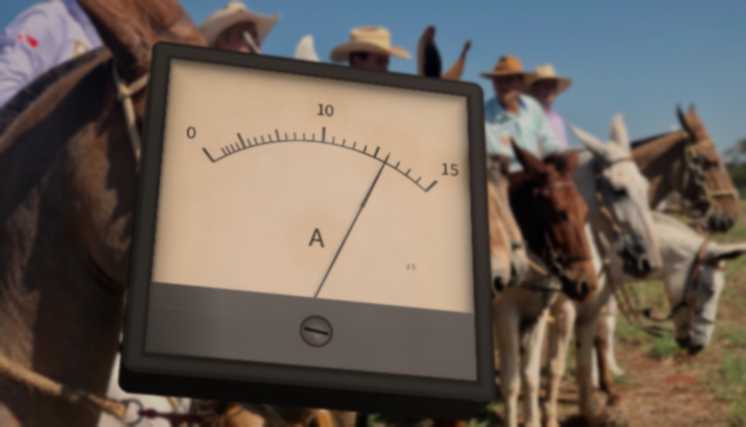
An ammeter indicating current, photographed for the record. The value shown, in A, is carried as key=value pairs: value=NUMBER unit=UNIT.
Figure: value=13 unit=A
